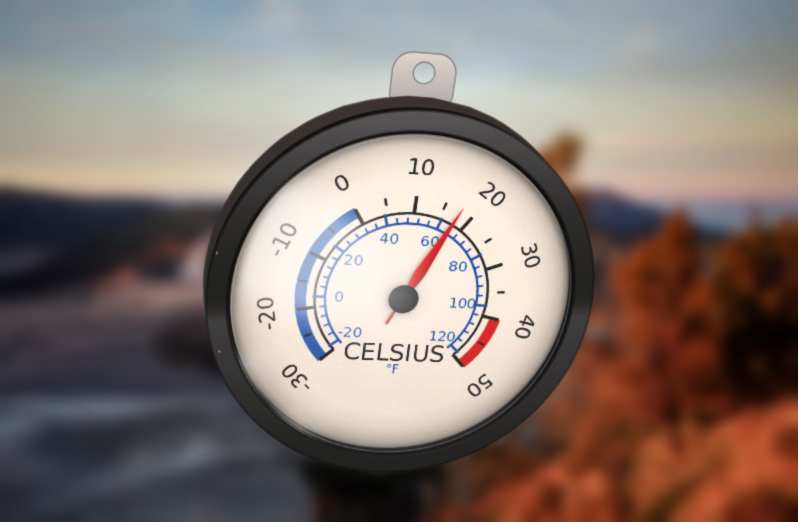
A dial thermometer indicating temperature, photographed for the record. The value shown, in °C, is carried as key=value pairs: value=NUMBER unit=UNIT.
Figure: value=17.5 unit=°C
